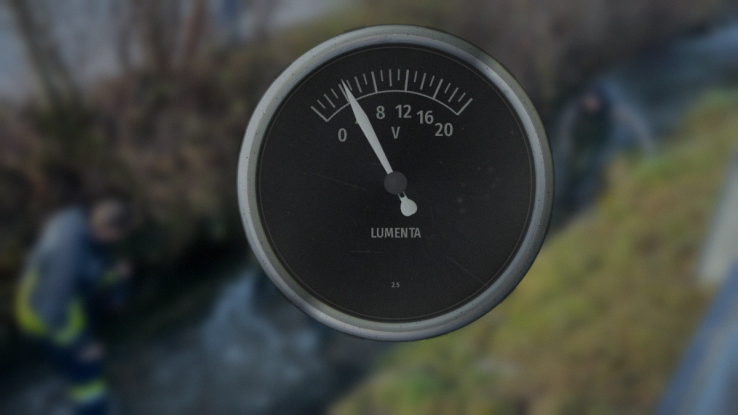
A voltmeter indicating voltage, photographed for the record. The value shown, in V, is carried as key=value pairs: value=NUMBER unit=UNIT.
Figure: value=4.5 unit=V
